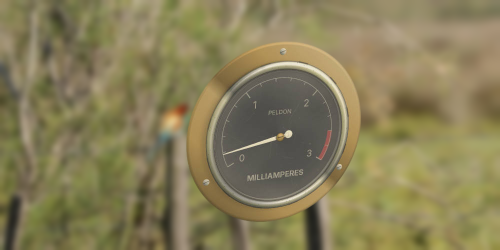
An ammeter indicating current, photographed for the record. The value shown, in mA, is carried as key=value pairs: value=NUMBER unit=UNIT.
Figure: value=0.2 unit=mA
